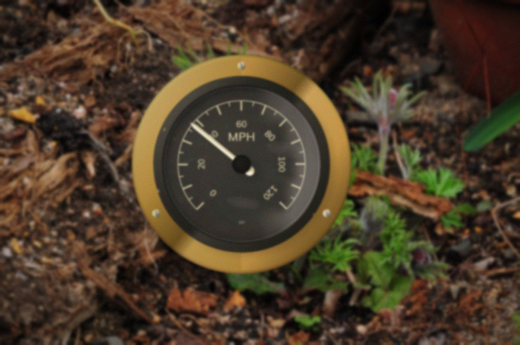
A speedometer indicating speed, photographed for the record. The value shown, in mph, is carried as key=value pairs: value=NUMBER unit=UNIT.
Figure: value=37.5 unit=mph
